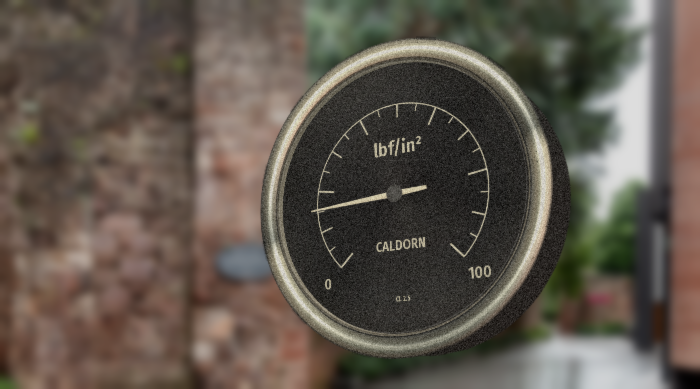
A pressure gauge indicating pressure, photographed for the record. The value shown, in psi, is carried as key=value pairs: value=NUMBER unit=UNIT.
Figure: value=15 unit=psi
